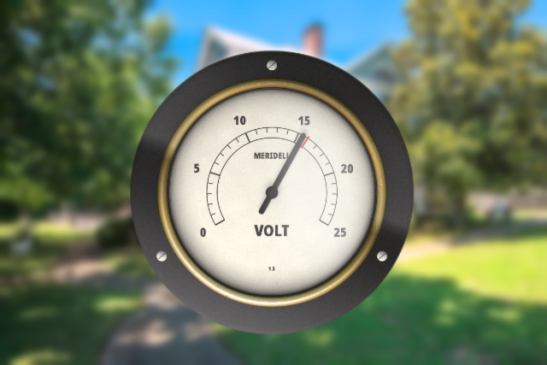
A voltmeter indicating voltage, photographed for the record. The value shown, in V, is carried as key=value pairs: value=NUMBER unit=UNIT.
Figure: value=15.5 unit=V
